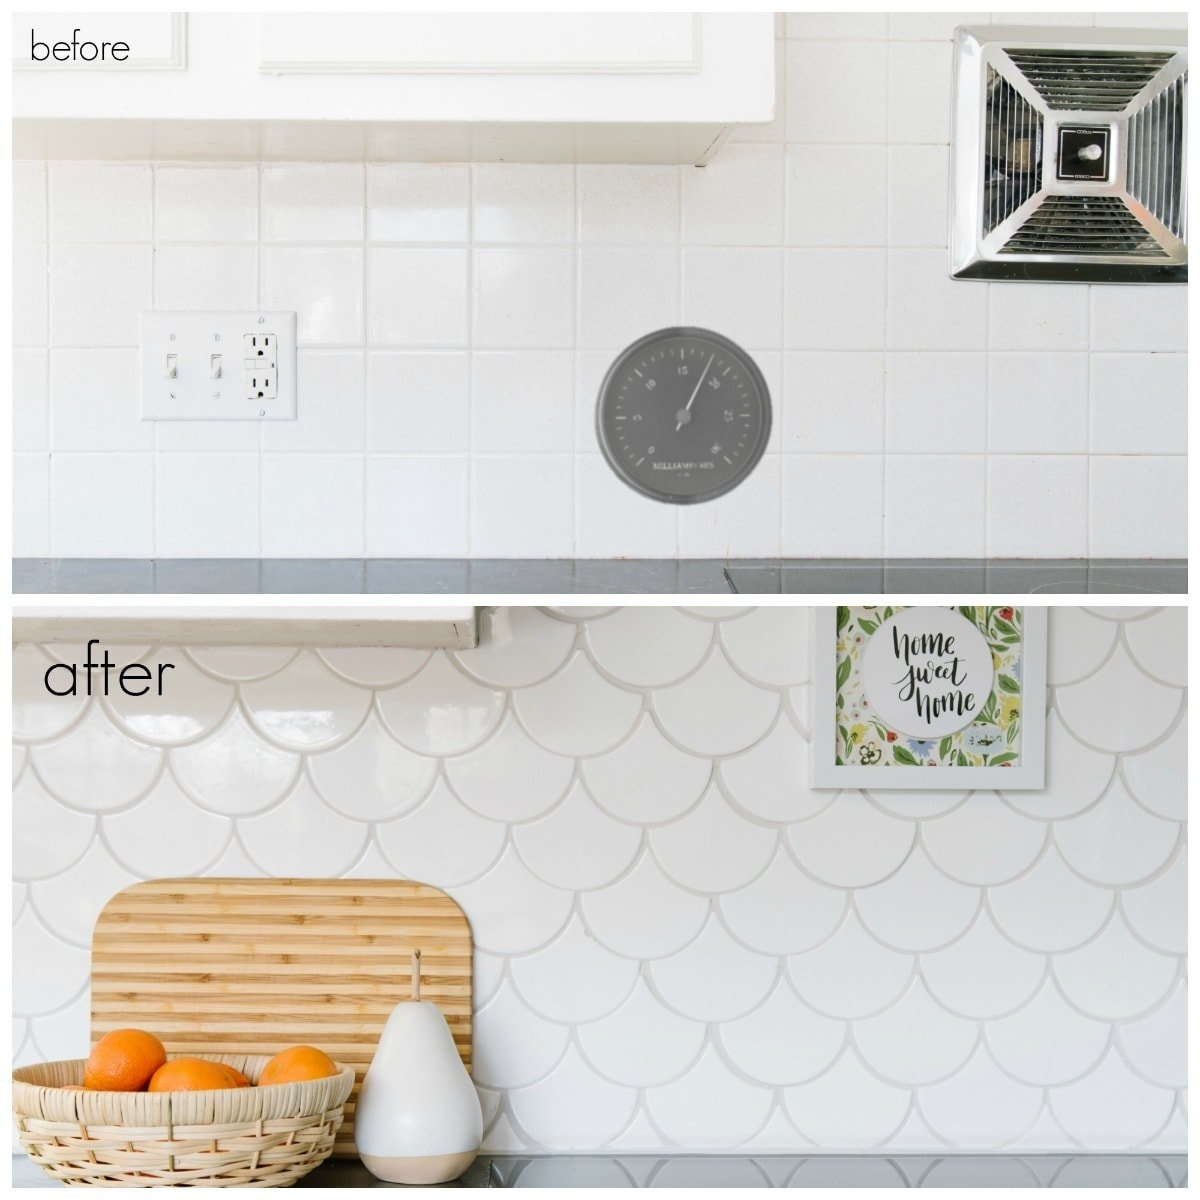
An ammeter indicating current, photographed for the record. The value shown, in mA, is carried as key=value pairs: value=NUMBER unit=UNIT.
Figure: value=18 unit=mA
